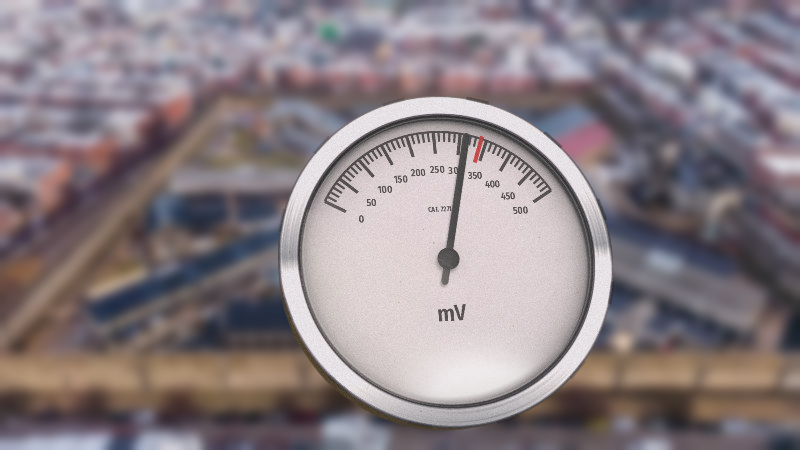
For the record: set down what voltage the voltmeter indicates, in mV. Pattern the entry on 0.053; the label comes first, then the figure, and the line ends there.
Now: 310
